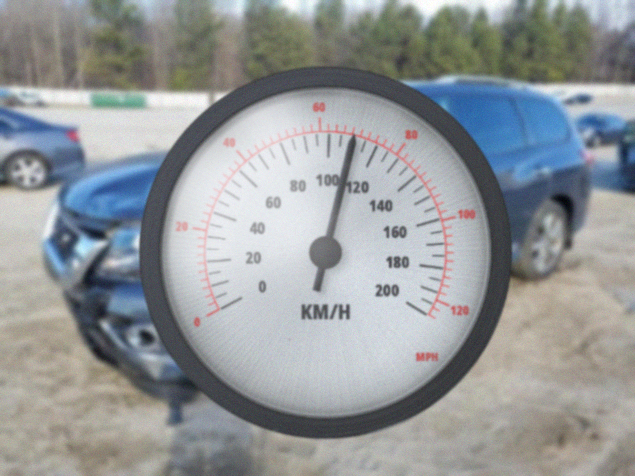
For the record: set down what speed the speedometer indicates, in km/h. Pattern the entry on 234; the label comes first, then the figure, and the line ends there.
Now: 110
